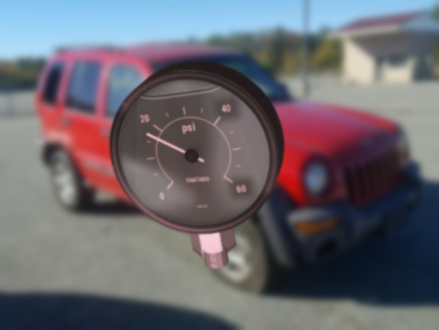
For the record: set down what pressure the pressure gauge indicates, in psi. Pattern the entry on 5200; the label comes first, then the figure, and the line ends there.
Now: 17.5
